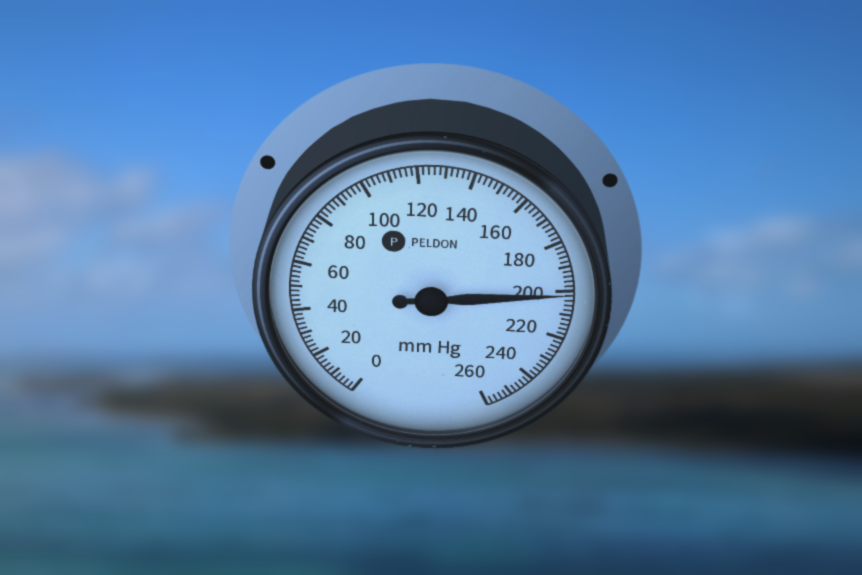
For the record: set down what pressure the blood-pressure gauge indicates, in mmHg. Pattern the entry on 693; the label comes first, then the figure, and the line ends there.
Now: 200
